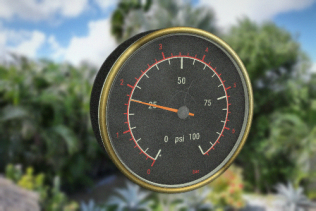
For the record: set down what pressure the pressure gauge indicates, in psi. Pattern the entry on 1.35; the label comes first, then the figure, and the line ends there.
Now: 25
